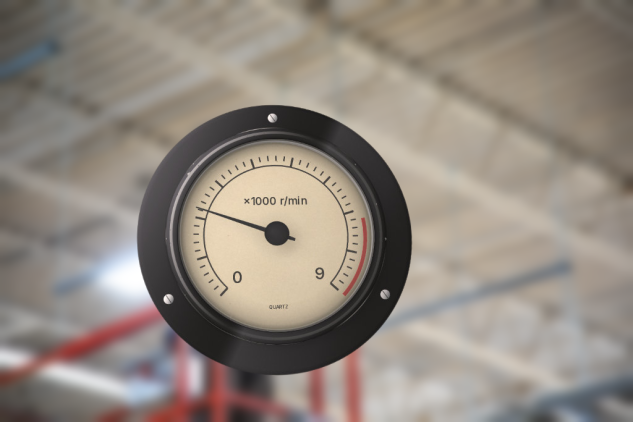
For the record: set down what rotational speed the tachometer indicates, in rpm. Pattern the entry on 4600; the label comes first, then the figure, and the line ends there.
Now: 2200
